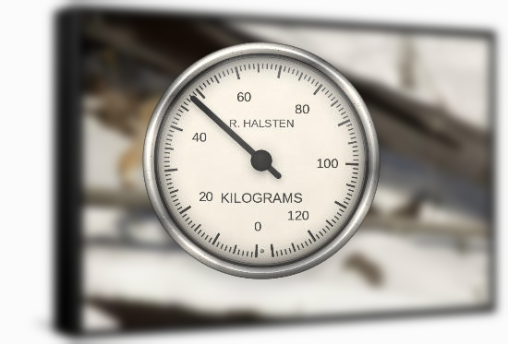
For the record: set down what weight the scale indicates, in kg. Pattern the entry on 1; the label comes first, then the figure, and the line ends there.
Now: 48
